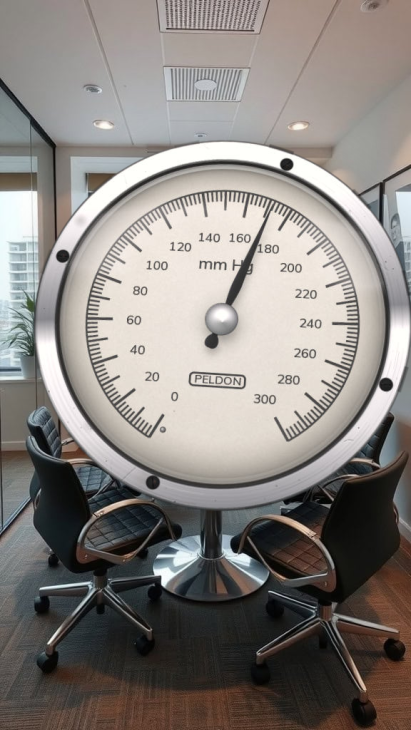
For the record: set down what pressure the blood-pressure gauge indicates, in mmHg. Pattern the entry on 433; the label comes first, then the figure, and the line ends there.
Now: 172
